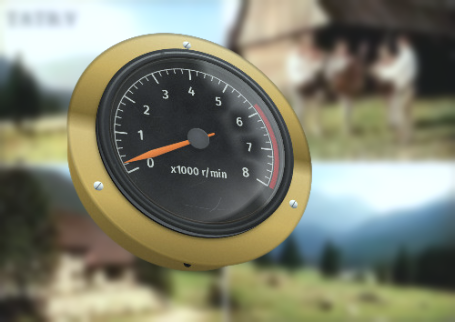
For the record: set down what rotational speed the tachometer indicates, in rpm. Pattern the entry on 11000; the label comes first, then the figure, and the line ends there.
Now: 200
